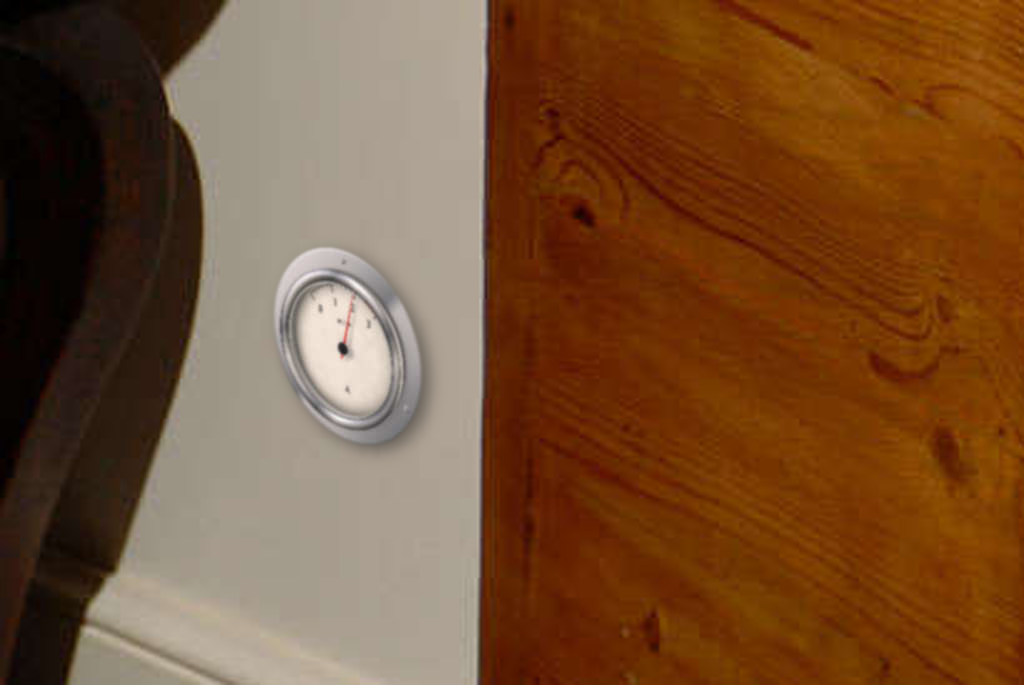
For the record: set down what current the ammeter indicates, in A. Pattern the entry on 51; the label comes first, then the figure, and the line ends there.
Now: 2
